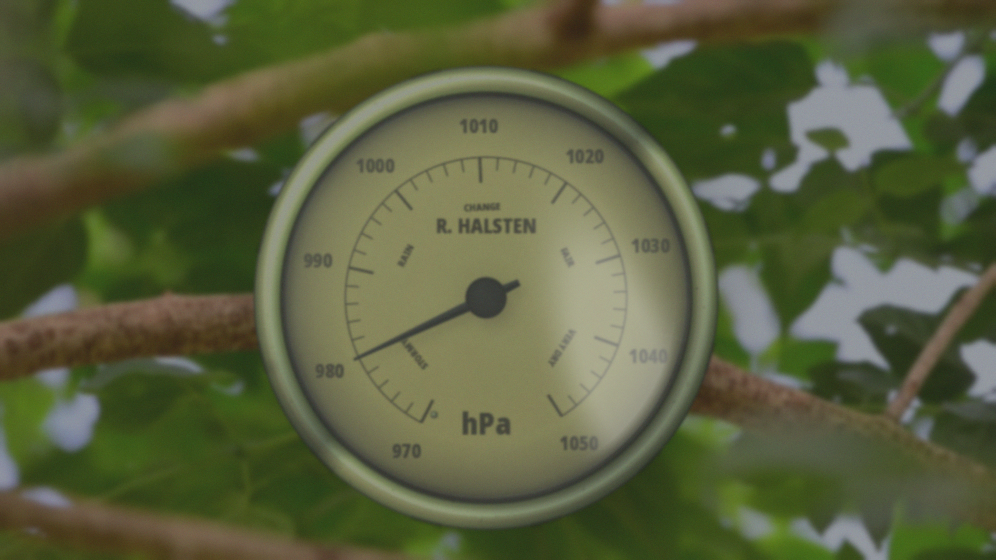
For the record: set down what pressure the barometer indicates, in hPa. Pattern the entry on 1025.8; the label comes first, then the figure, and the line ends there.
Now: 980
